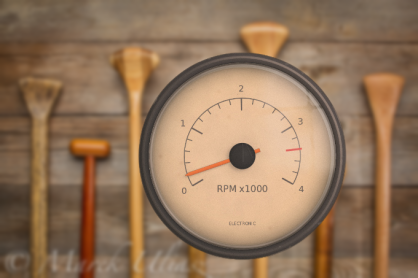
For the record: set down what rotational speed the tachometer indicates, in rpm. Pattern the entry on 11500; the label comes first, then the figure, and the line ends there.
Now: 200
